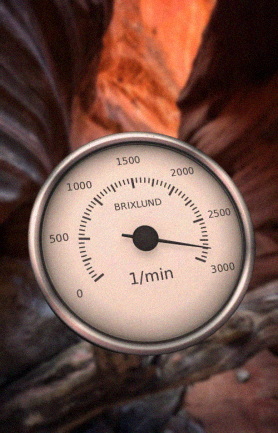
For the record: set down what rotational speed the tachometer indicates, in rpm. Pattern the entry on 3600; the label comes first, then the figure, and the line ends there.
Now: 2850
